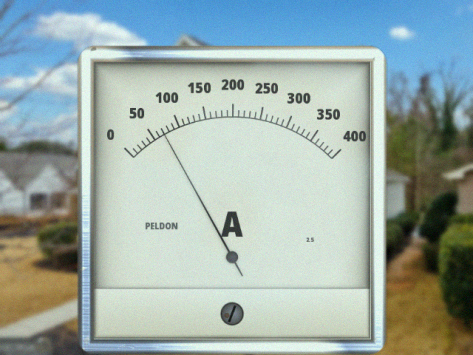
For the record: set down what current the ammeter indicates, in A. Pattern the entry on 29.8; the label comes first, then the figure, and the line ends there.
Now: 70
